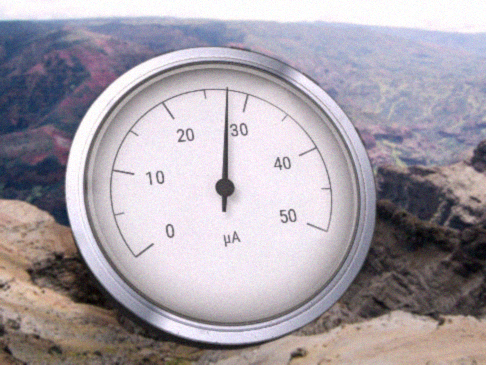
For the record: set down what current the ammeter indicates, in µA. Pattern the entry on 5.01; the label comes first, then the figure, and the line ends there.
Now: 27.5
